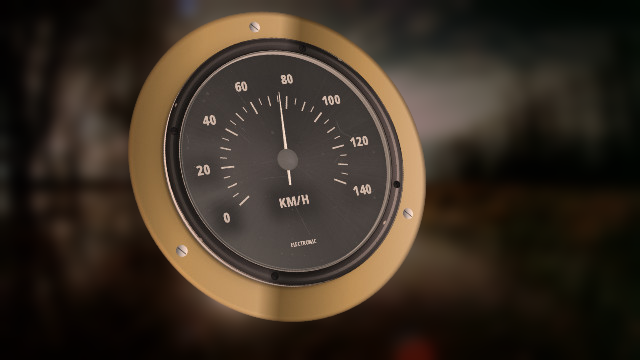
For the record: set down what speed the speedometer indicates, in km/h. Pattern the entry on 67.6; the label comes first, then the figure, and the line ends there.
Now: 75
